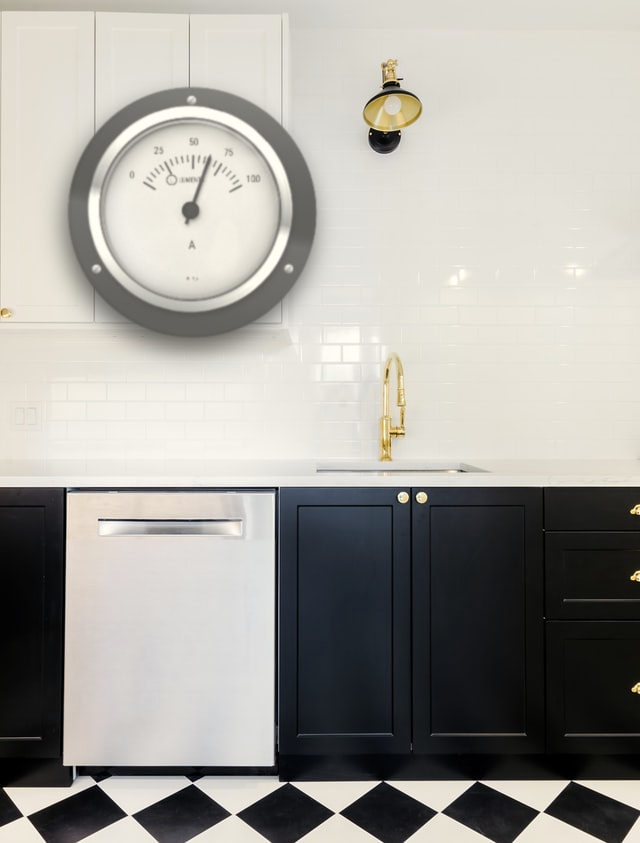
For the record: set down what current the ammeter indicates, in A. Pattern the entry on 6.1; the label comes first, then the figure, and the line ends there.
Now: 65
